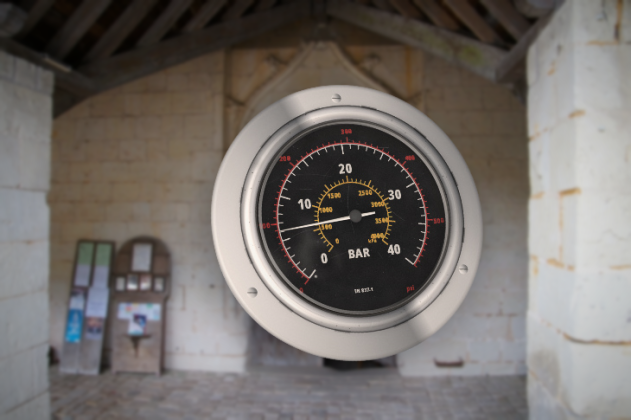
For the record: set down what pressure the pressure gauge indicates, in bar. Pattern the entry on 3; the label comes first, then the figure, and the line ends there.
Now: 6
